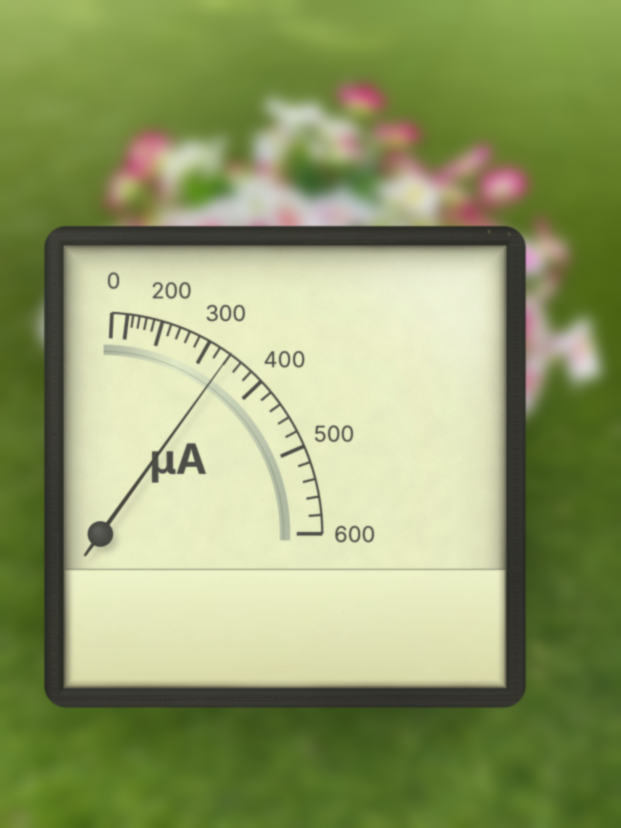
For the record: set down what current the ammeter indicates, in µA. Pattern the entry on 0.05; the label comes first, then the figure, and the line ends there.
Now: 340
